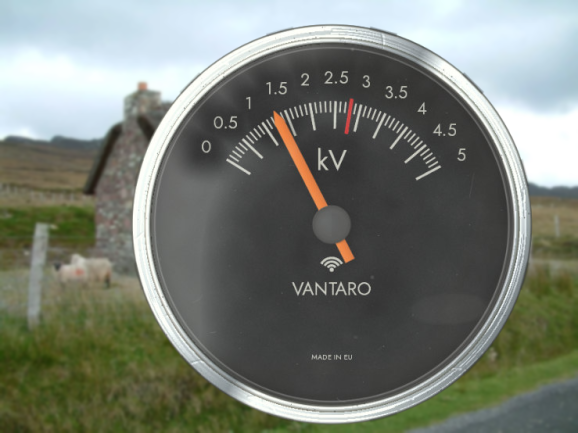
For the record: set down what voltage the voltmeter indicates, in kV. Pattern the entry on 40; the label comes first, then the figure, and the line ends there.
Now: 1.3
